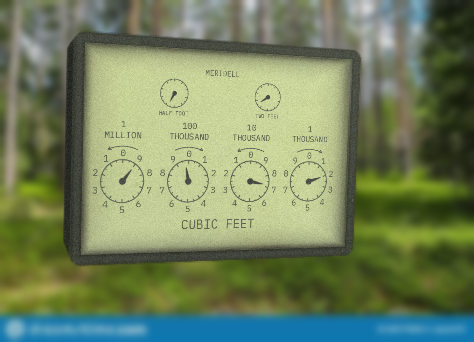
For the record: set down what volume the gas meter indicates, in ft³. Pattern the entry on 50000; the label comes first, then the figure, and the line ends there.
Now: 897200
